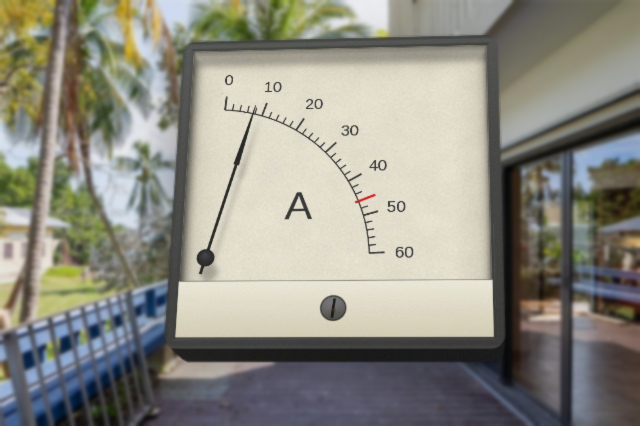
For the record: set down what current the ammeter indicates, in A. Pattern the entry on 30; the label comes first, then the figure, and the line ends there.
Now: 8
